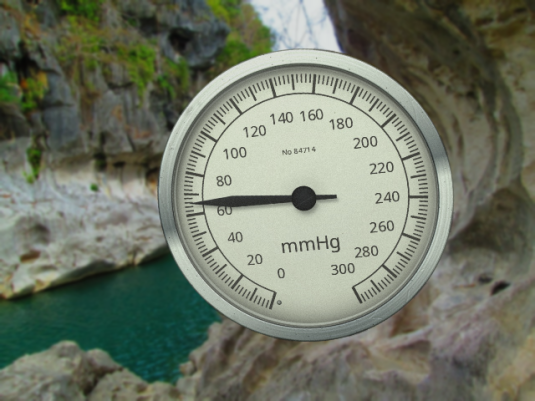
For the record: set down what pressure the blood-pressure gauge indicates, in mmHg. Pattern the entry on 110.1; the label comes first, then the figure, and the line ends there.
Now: 66
